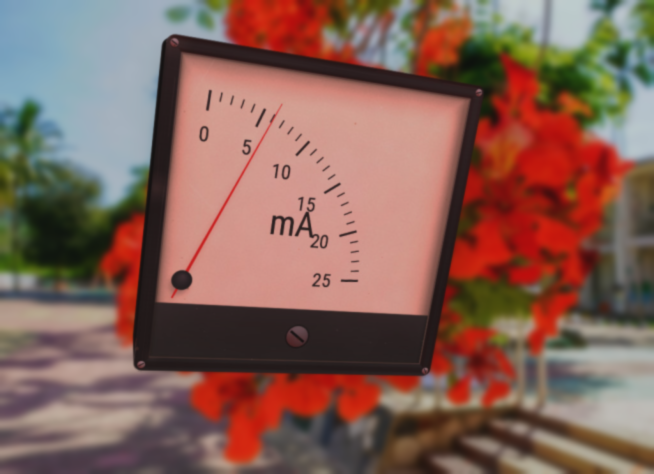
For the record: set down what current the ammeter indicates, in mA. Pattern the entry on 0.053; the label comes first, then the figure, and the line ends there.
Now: 6
